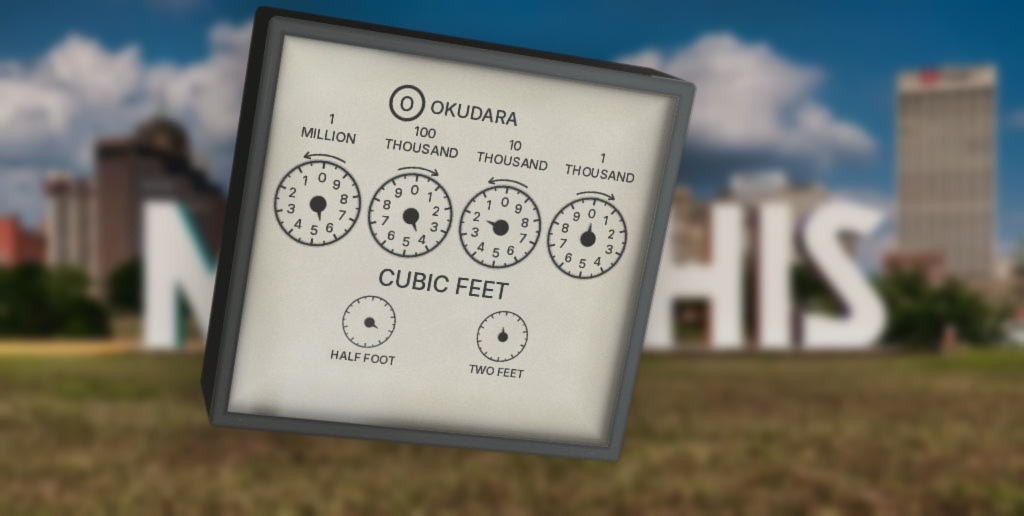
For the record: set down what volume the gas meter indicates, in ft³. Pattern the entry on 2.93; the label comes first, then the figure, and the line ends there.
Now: 542000
